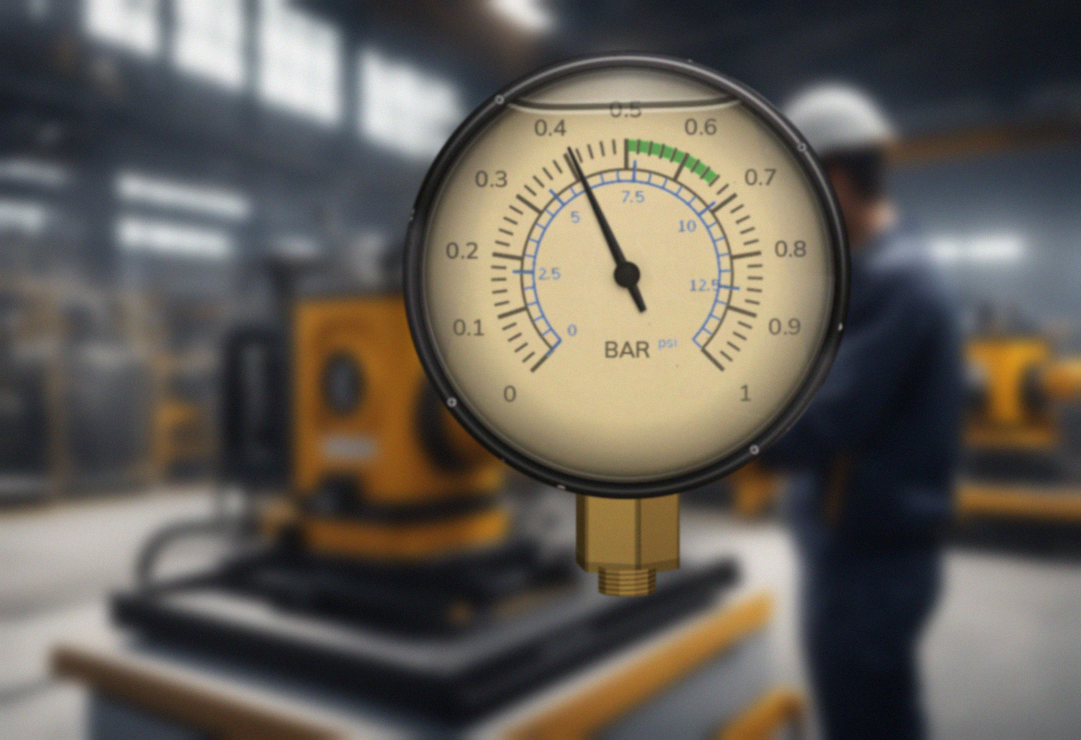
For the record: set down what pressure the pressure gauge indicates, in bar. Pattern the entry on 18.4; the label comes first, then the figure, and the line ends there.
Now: 0.41
